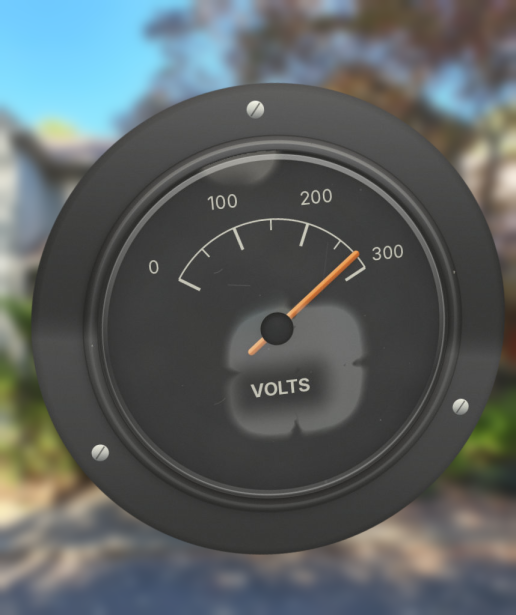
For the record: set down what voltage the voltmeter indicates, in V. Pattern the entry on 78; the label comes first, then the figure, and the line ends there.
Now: 275
